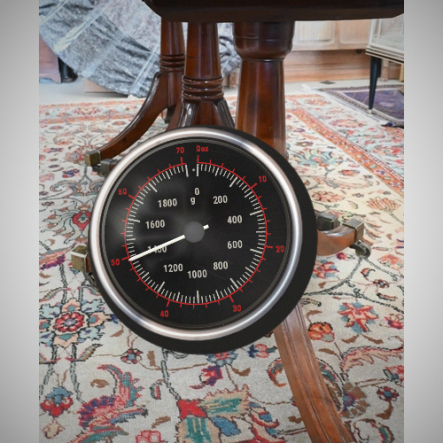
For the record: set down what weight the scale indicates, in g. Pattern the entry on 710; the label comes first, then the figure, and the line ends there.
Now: 1400
